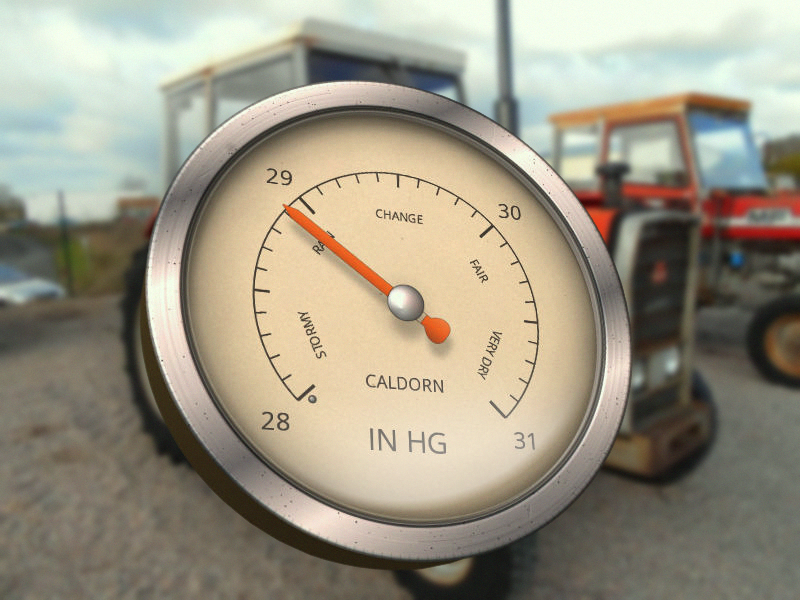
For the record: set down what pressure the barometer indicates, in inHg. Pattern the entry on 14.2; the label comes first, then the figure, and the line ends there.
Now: 28.9
